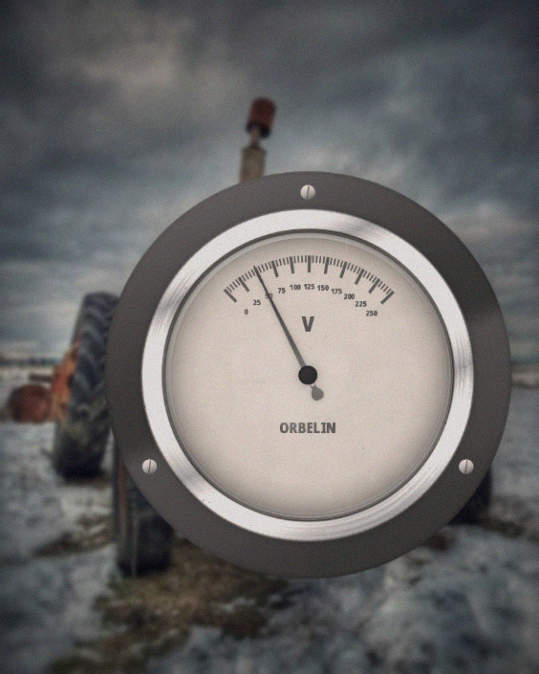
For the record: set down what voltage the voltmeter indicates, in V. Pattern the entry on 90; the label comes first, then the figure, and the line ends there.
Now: 50
